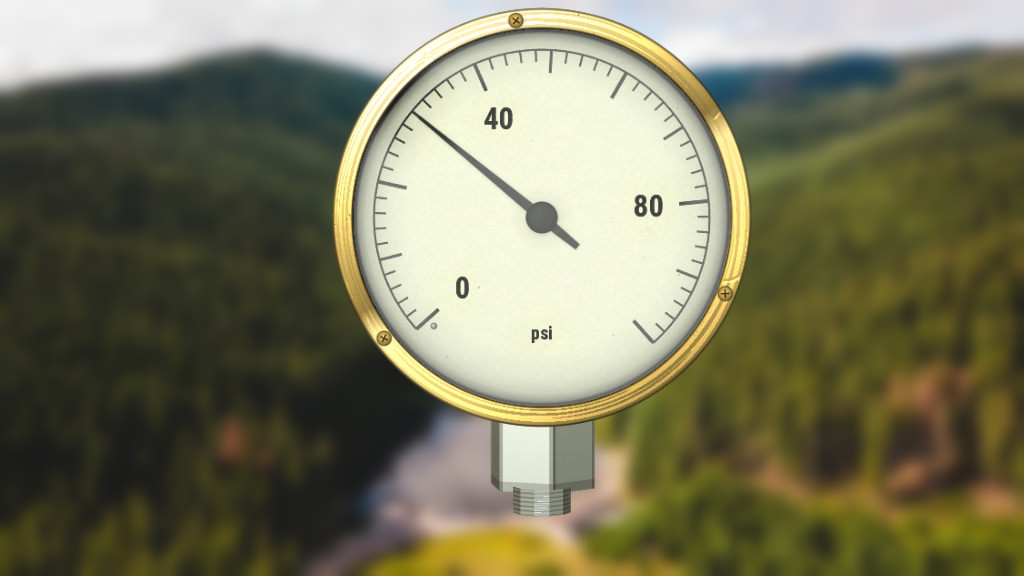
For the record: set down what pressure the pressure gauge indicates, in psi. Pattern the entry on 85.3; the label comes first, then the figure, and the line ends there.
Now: 30
